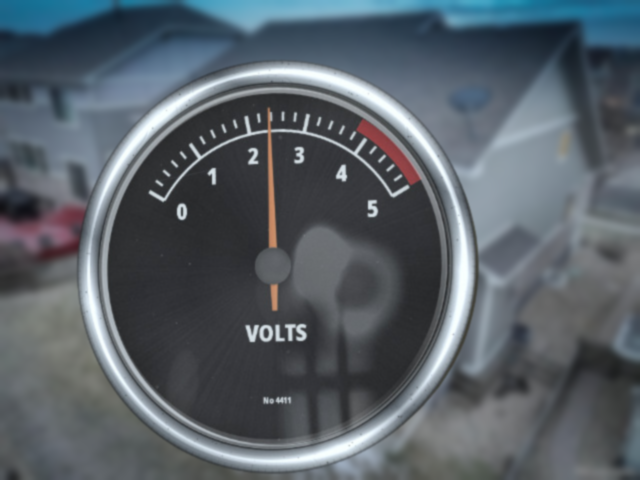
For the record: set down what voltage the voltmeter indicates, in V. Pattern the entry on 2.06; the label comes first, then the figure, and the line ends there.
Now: 2.4
